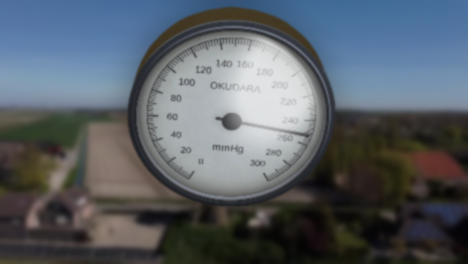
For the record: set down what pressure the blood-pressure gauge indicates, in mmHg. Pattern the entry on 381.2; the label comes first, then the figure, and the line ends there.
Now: 250
